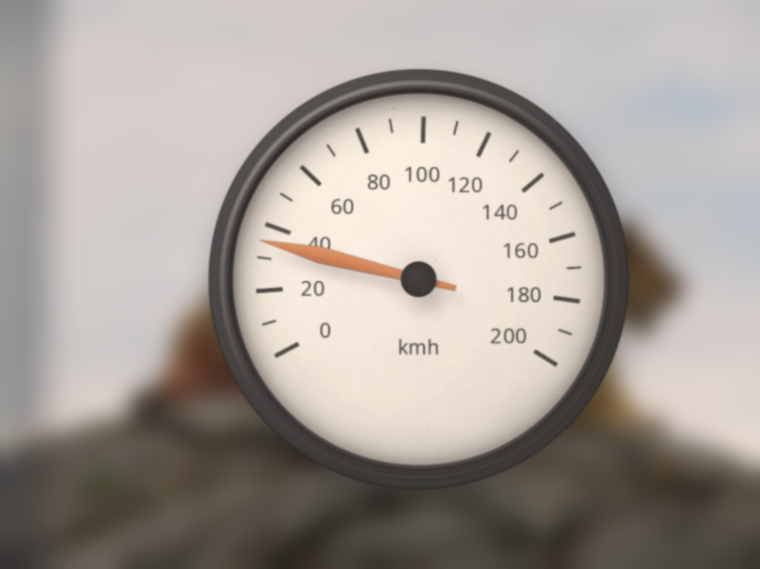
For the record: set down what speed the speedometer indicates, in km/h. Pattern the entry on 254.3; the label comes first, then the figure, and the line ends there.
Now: 35
